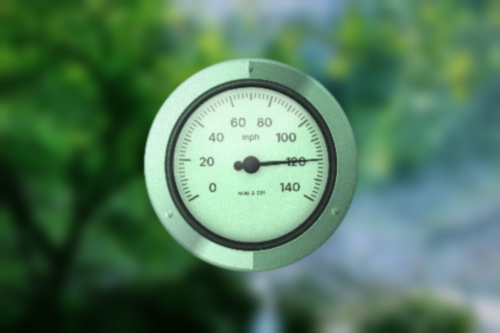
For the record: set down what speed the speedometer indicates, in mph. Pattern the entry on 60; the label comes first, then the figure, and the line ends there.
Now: 120
